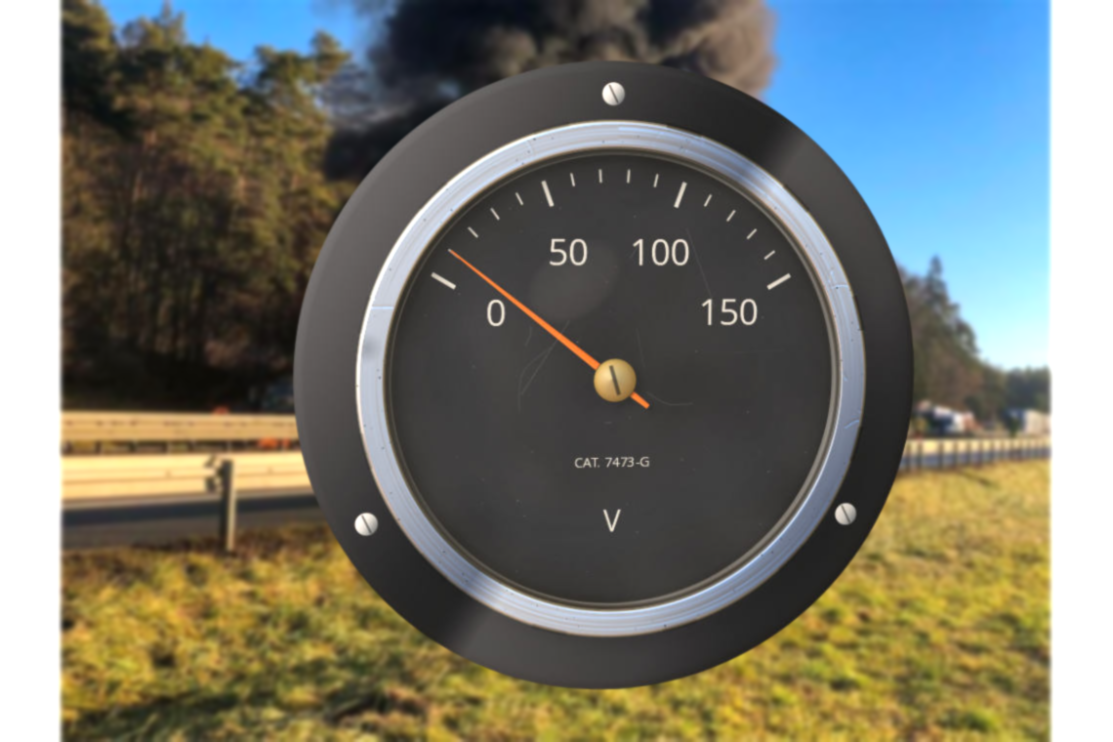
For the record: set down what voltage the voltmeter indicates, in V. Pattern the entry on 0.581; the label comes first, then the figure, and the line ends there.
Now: 10
